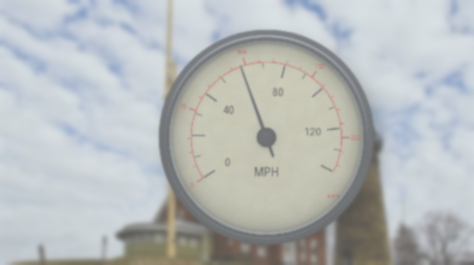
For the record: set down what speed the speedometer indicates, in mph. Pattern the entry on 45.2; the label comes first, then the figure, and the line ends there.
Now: 60
